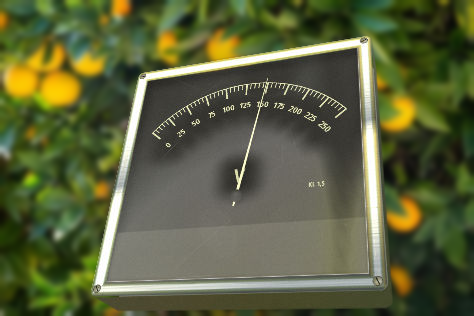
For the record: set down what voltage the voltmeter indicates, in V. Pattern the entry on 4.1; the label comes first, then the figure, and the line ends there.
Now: 150
